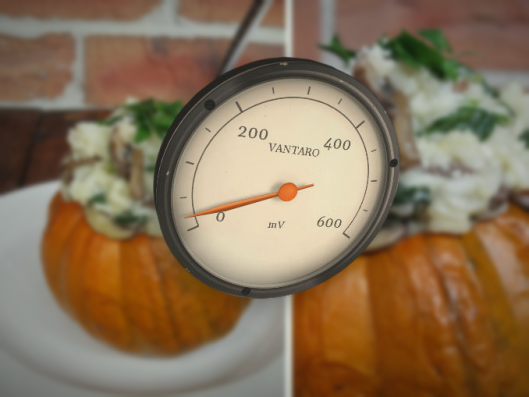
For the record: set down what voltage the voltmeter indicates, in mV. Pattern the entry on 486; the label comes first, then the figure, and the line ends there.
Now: 25
